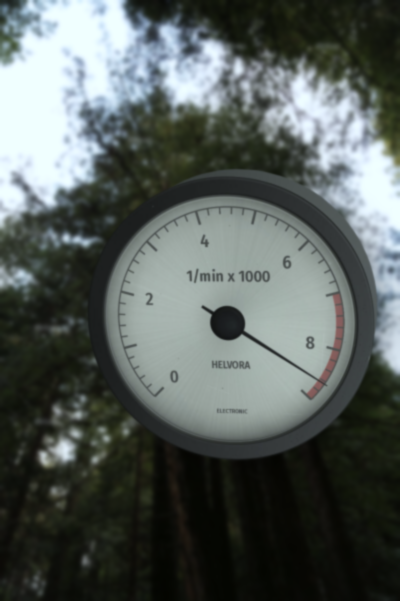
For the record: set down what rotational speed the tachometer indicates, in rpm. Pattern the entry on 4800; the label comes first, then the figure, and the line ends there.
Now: 8600
